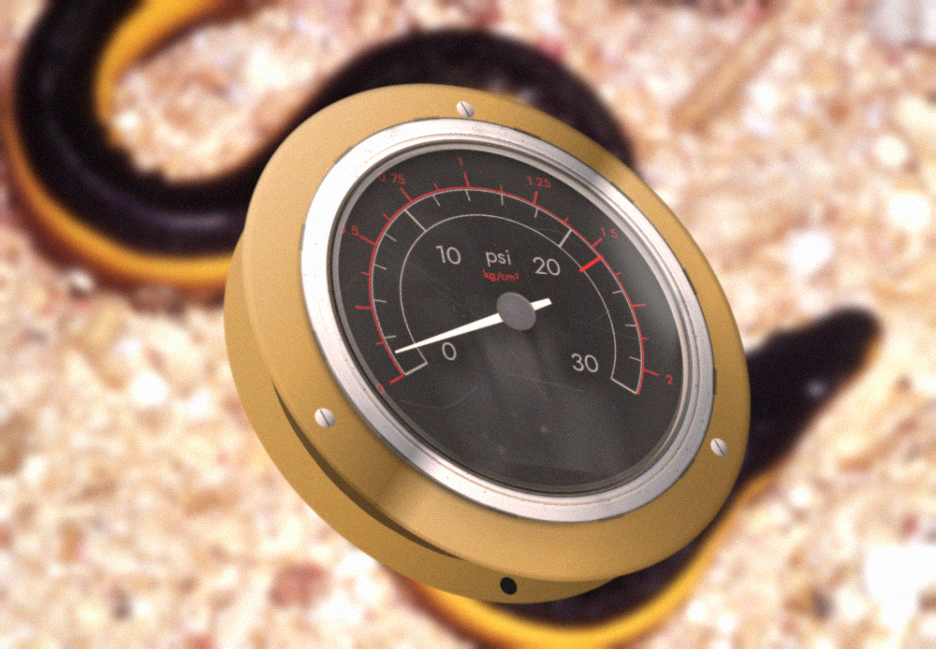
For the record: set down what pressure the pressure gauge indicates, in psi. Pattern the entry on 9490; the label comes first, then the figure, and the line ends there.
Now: 1
